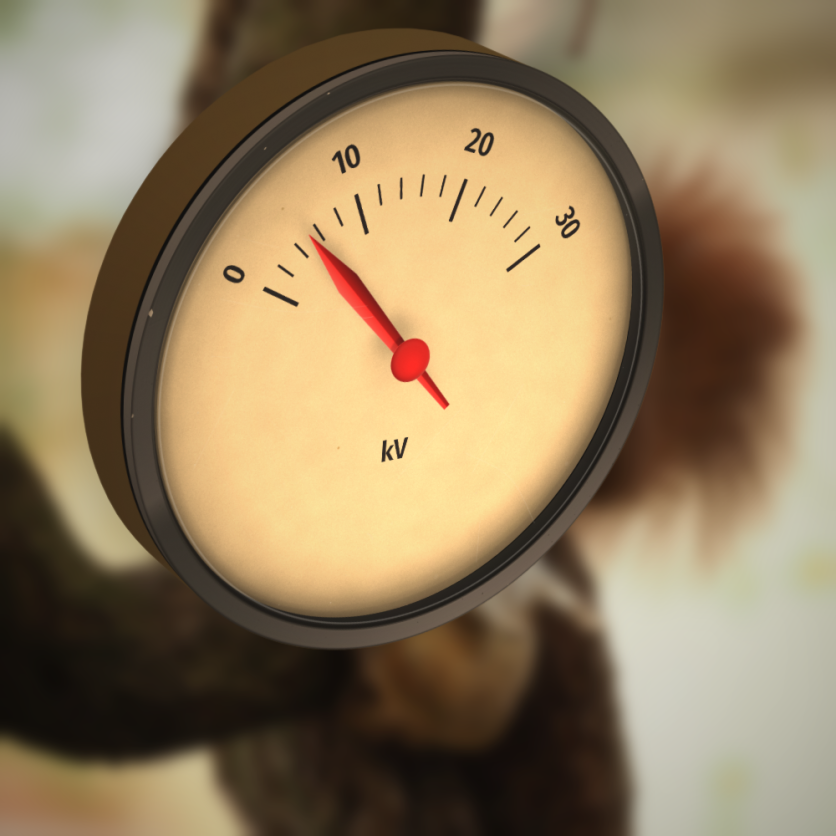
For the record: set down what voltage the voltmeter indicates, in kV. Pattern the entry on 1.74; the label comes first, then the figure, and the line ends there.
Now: 5
